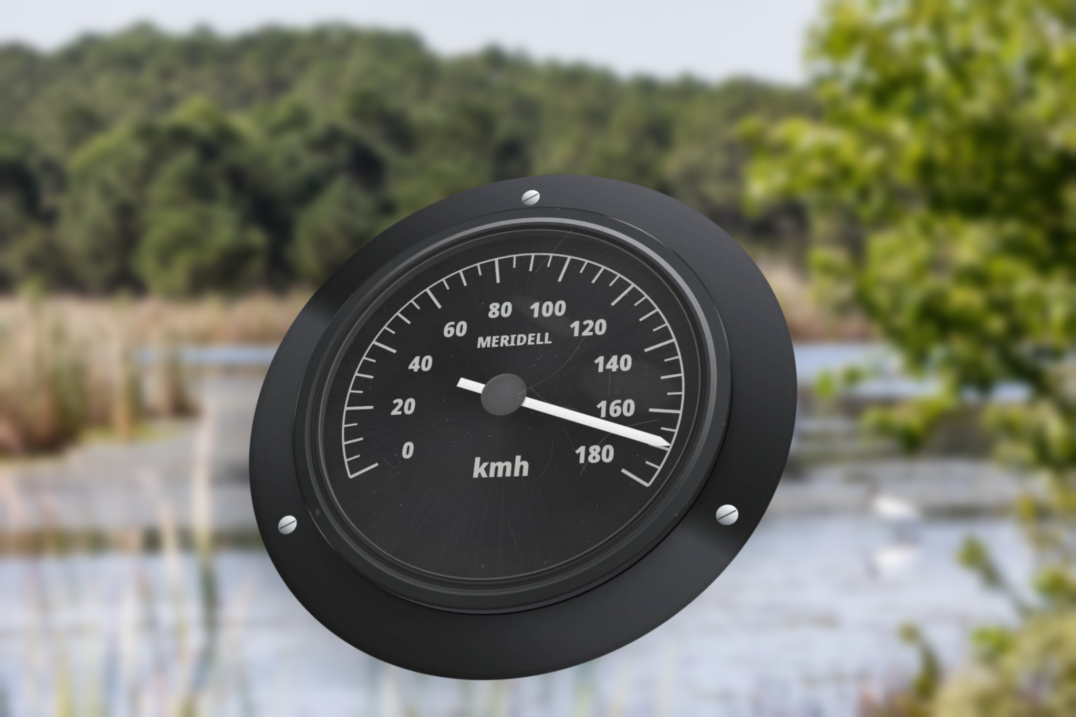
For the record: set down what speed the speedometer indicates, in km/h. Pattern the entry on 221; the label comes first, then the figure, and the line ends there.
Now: 170
